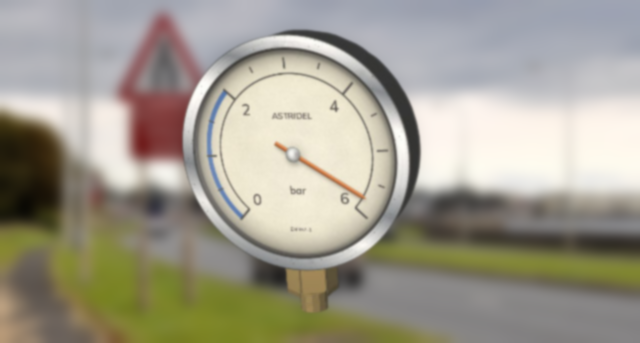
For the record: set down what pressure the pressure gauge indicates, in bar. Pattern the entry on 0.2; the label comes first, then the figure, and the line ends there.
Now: 5.75
